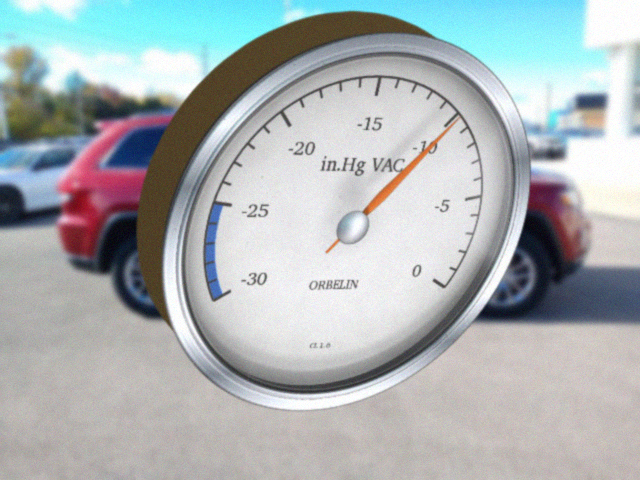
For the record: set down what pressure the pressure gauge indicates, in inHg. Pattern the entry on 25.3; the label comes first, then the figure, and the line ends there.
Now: -10
